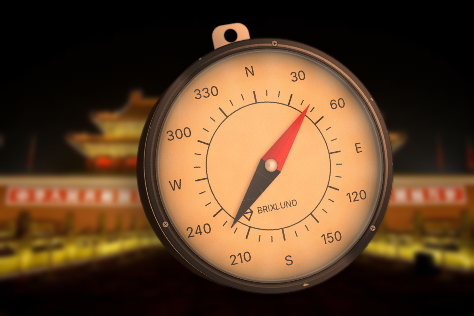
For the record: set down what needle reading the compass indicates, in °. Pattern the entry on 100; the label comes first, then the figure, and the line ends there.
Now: 45
